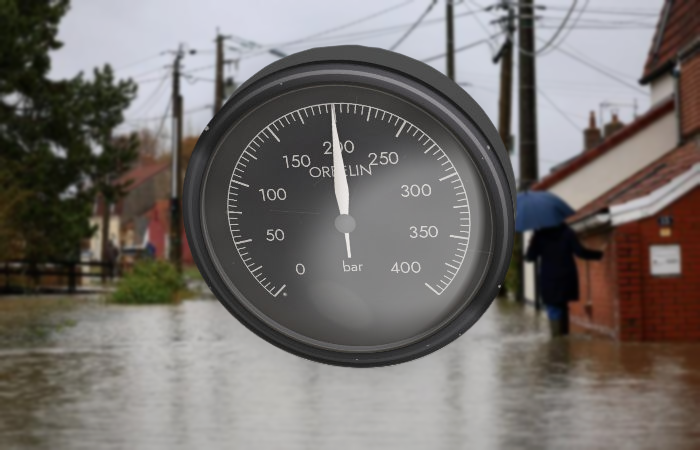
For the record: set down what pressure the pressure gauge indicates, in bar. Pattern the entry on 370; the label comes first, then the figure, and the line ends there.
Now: 200
